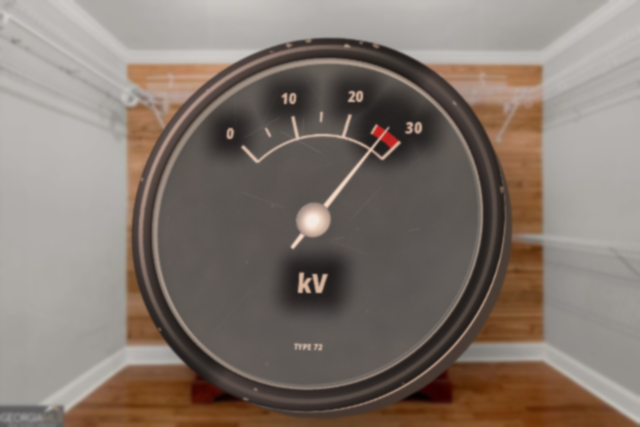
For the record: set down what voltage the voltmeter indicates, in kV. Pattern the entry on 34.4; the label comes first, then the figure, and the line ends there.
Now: 27.5
